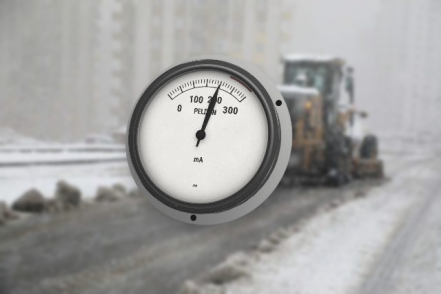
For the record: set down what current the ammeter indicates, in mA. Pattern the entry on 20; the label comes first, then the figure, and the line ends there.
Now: 200
